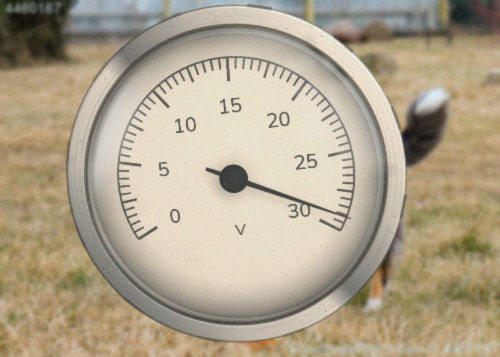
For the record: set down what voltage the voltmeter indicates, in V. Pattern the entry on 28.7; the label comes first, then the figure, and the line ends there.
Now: 29
